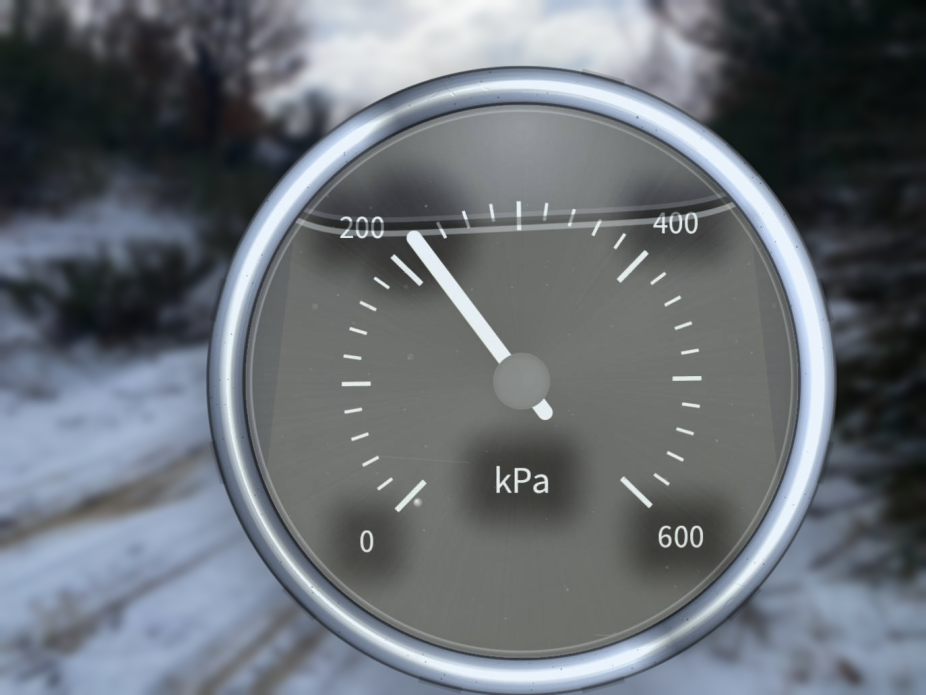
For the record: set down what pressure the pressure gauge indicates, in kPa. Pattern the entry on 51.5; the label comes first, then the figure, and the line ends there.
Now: 220
